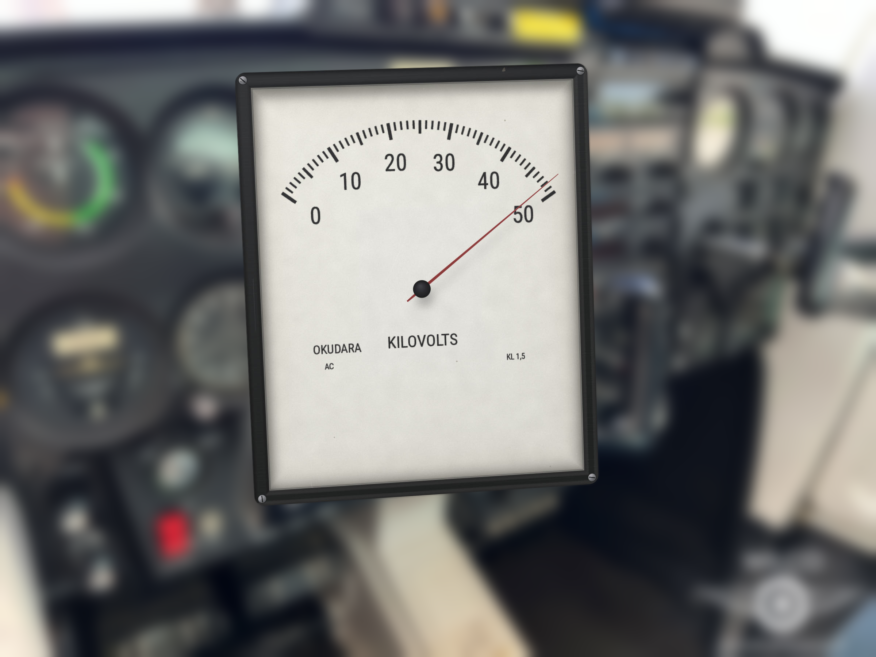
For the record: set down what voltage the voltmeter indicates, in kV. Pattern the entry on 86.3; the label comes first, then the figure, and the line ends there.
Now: 48
